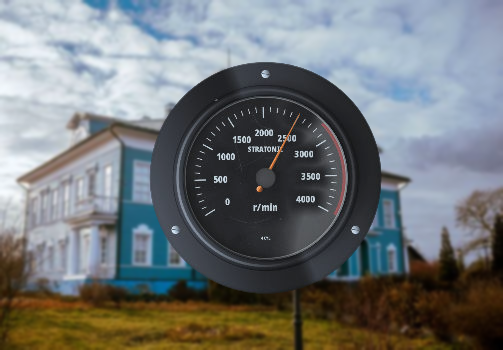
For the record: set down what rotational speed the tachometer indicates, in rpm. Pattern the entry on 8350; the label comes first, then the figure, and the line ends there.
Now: 2500
